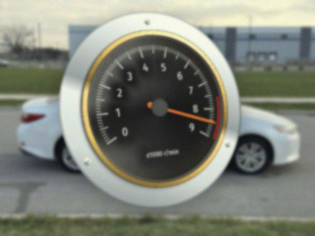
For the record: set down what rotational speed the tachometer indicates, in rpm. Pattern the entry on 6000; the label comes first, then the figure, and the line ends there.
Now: 8500
